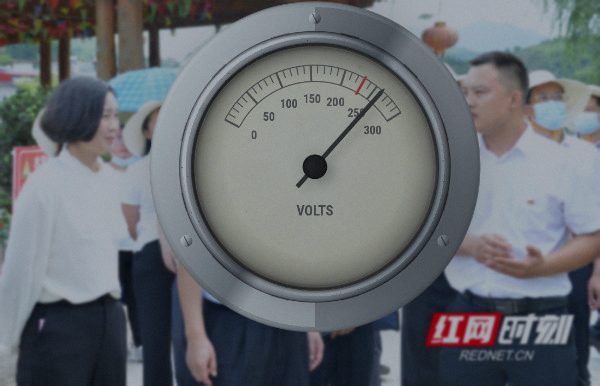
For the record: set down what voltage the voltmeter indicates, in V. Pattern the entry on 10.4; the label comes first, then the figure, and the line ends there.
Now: 260
